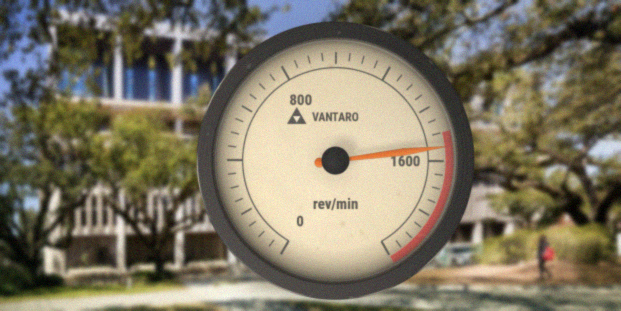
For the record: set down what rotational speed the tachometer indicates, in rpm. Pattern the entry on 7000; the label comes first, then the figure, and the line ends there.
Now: 1550
